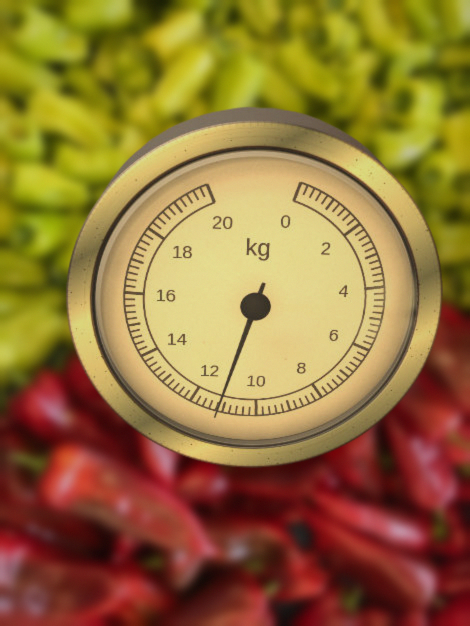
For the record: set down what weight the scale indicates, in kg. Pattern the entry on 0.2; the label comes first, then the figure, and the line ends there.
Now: 11.2
